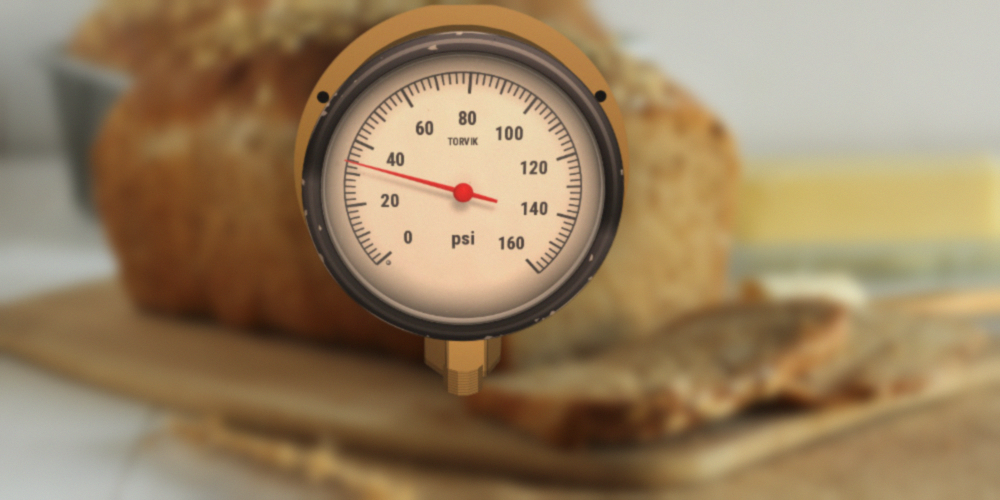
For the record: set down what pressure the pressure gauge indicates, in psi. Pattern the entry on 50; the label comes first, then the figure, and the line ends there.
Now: 34
